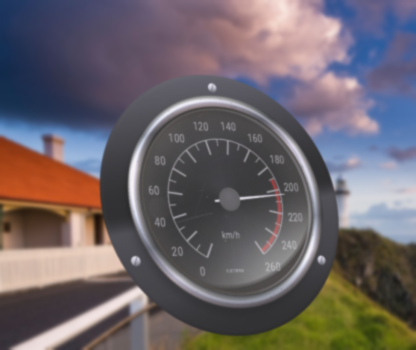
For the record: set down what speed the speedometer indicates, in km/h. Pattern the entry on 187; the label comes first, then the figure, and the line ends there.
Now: 205
